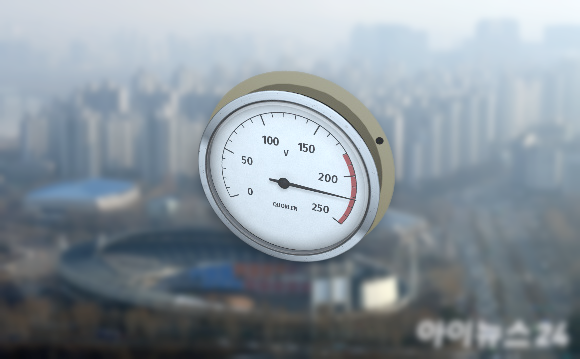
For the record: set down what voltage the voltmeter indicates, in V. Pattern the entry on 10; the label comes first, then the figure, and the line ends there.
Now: 220
